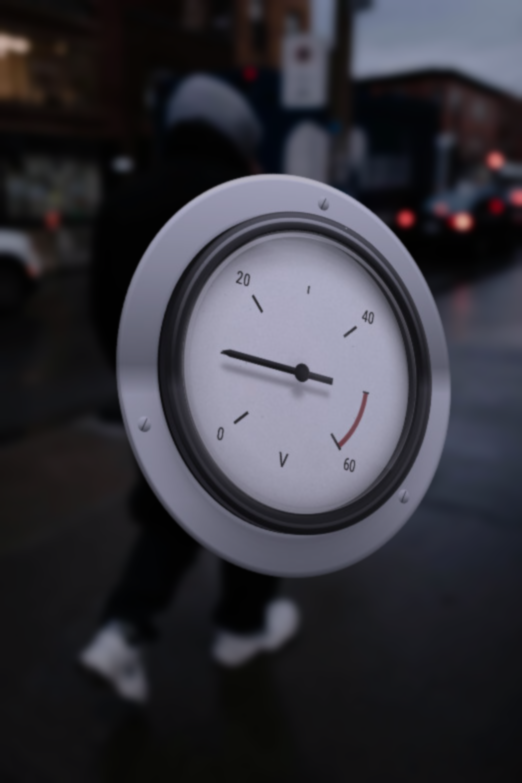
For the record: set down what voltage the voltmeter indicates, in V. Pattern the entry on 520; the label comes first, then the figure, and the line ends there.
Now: 10
